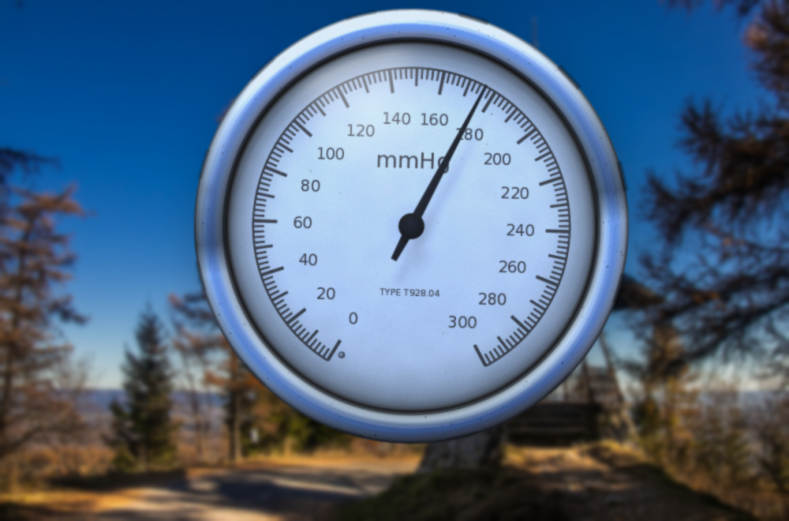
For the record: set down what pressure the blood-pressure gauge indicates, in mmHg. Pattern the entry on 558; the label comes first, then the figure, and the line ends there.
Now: 176
